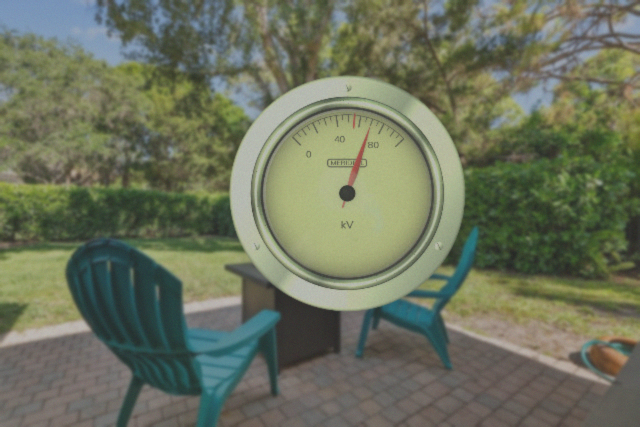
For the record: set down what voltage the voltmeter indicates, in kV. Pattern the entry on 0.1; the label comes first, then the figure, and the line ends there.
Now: 70
